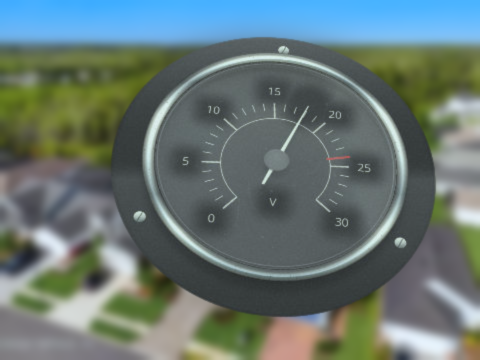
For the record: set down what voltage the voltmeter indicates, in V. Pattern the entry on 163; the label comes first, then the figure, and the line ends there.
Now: 18
